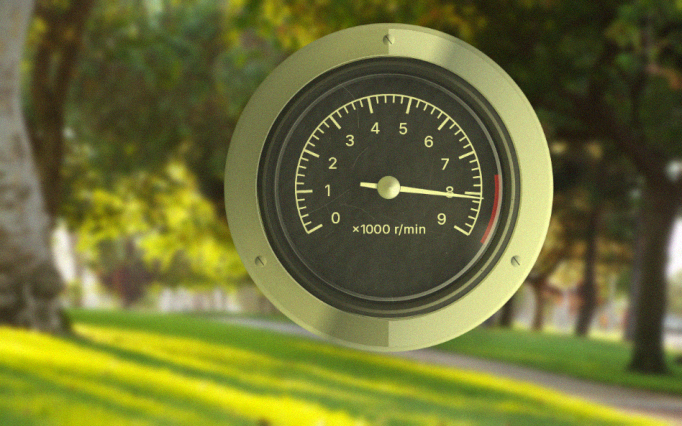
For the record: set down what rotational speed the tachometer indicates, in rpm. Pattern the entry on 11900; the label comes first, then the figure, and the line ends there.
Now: 8100
